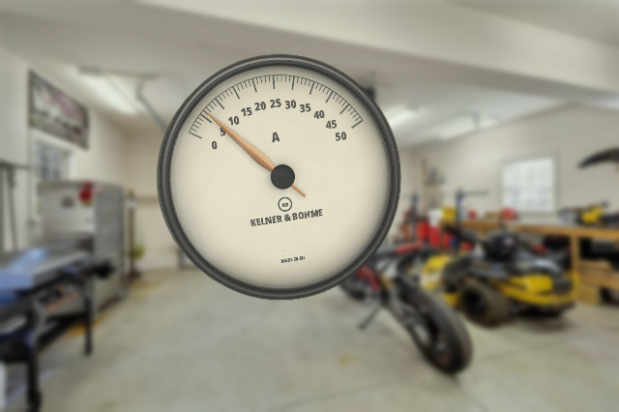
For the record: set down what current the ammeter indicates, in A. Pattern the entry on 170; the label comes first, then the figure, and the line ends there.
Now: 6
